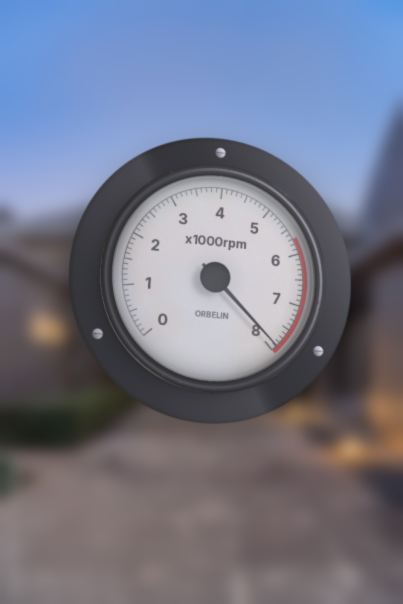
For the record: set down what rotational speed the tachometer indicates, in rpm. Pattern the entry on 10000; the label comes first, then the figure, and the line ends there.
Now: 7900
